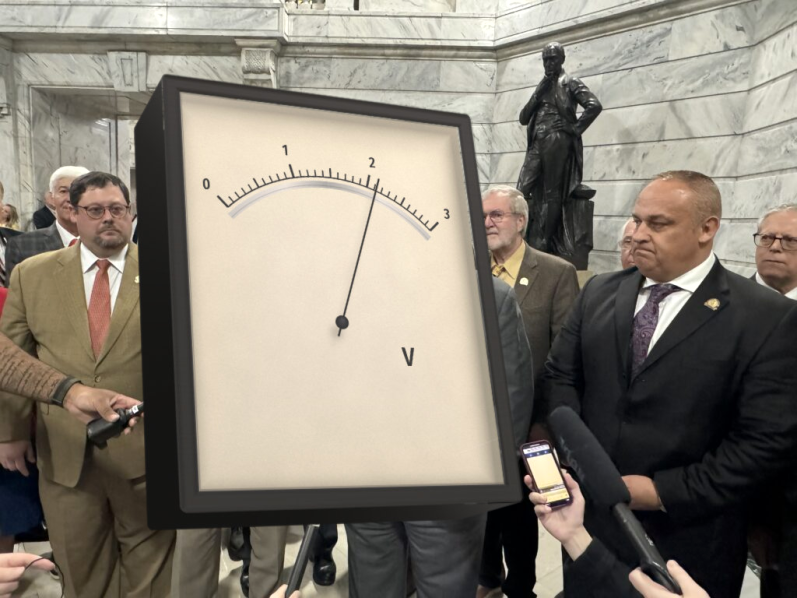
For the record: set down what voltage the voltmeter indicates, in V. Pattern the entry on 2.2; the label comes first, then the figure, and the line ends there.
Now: 2.1
